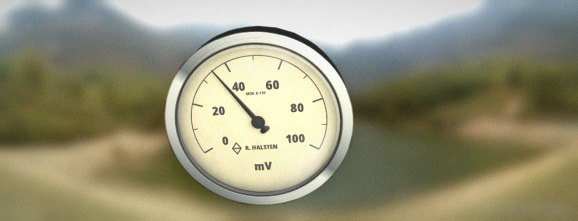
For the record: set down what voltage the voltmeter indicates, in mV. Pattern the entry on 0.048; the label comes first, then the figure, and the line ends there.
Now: 35
